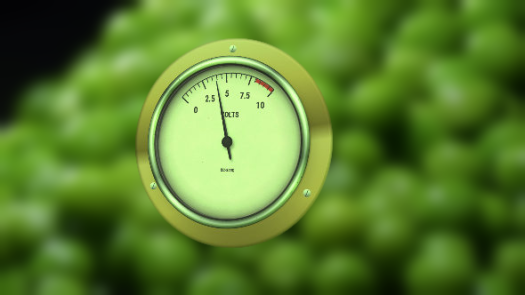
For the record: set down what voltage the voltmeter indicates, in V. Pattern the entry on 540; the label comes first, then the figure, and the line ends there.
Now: 4
